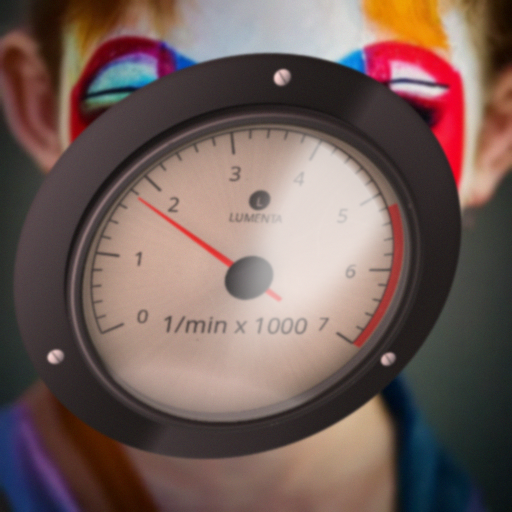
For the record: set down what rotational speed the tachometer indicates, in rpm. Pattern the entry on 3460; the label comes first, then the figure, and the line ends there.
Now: 1800
